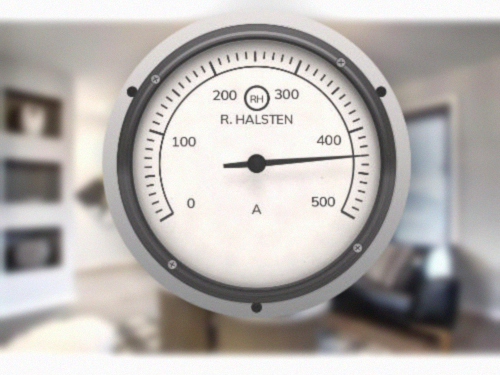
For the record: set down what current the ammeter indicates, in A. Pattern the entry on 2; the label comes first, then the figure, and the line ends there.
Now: 430
